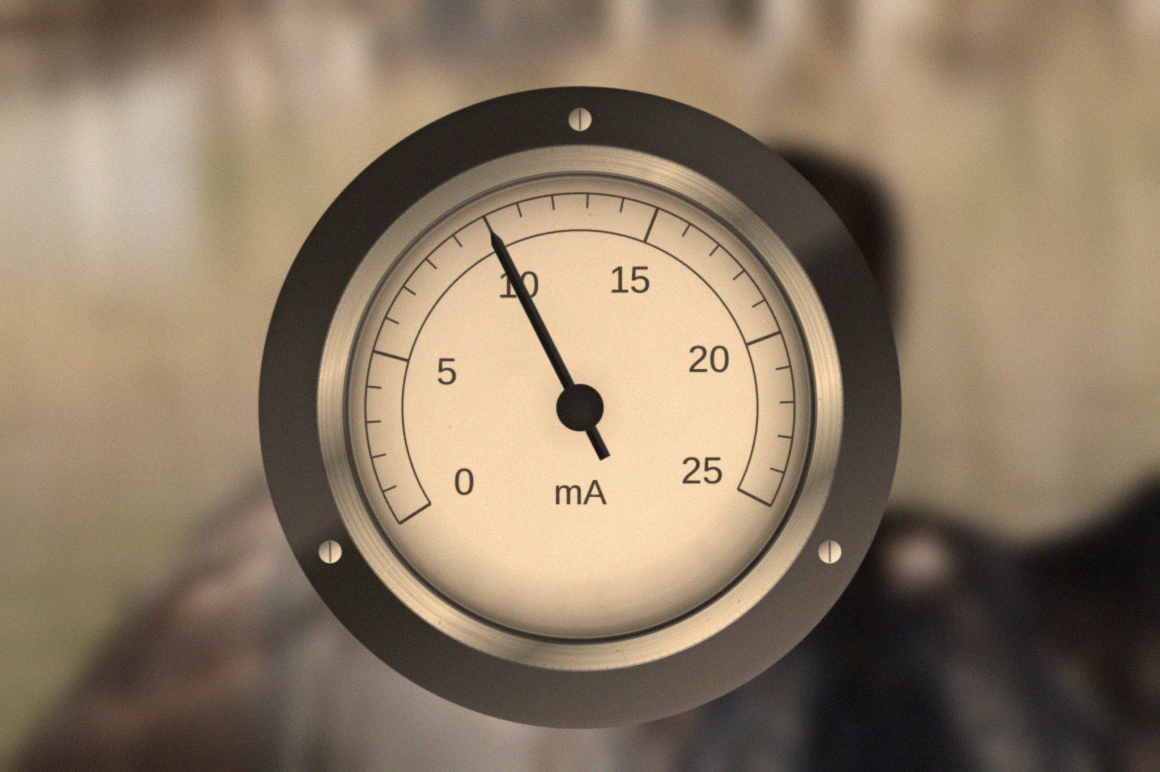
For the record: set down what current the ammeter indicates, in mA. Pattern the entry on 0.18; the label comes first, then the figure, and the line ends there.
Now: 10
